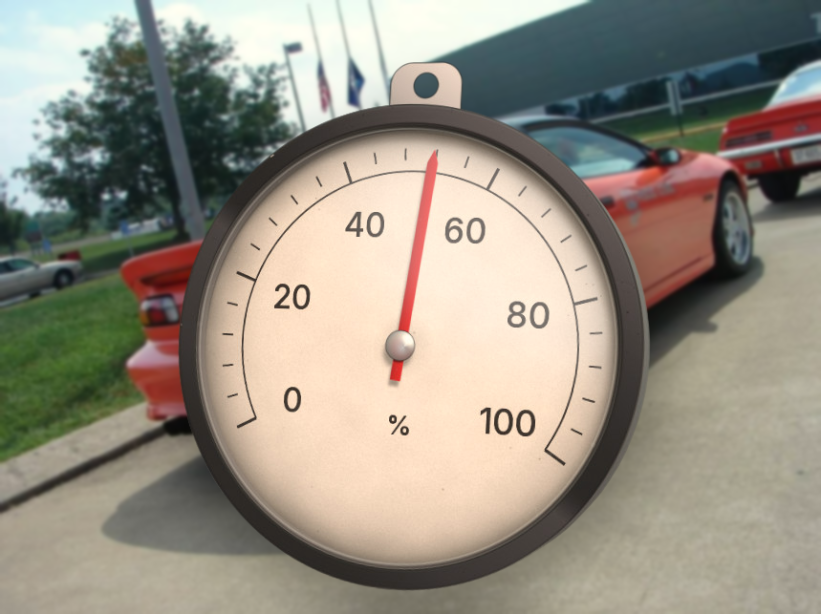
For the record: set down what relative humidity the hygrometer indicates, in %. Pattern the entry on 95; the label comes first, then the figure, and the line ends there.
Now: 52
